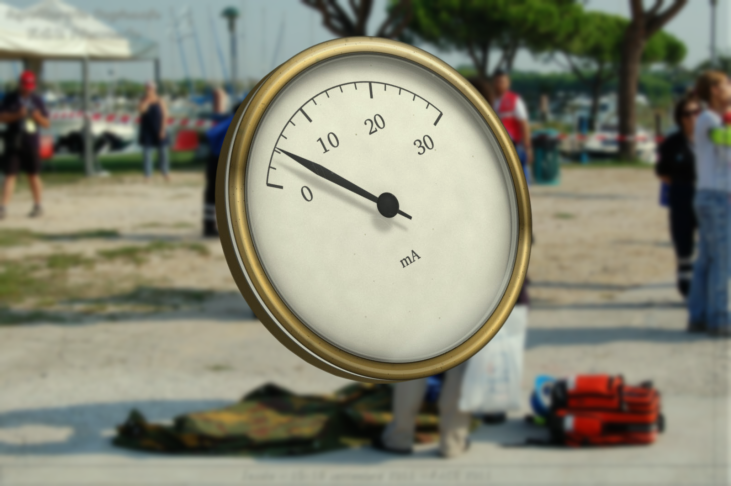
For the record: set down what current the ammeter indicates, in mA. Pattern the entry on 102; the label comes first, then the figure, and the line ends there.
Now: 4
